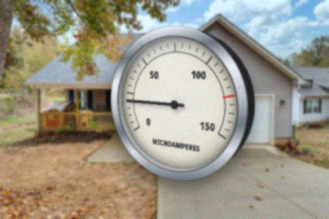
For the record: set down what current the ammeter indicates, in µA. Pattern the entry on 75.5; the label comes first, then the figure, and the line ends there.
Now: 20
